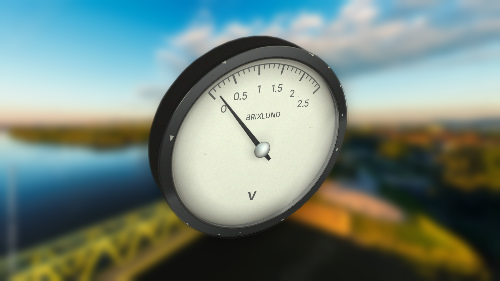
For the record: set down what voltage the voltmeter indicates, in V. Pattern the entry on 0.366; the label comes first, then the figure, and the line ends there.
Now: 0.1
